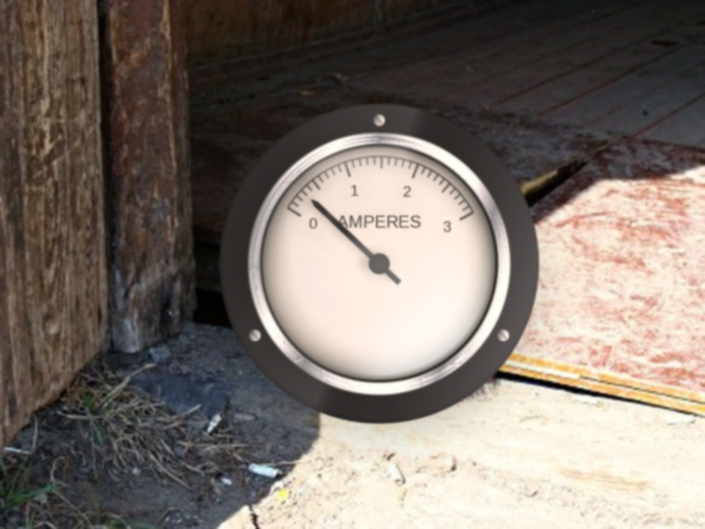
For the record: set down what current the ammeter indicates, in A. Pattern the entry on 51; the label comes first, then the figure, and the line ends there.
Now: 0.3
